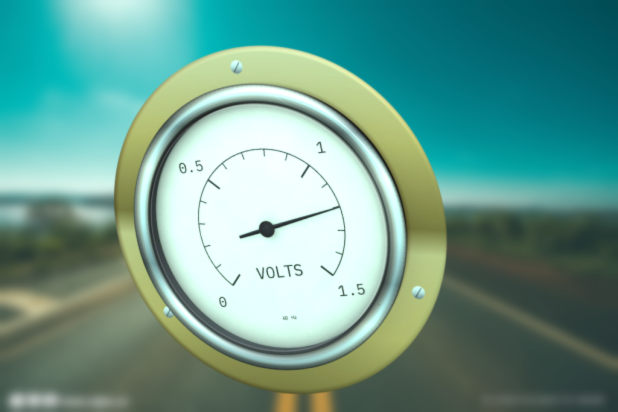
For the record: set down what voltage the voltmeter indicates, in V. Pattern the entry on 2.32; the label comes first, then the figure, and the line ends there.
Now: 1.2
